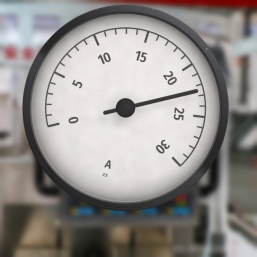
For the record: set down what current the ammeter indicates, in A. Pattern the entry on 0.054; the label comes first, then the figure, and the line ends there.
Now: 22.5
